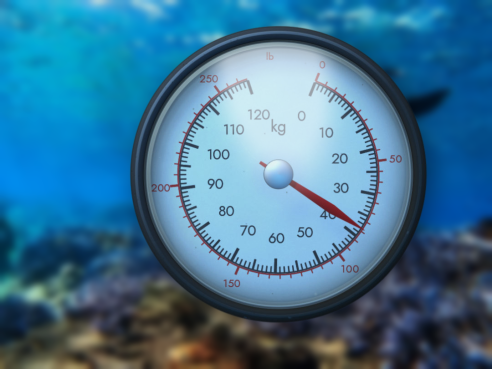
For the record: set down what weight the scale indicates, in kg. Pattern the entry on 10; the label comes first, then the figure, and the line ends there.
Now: 38
